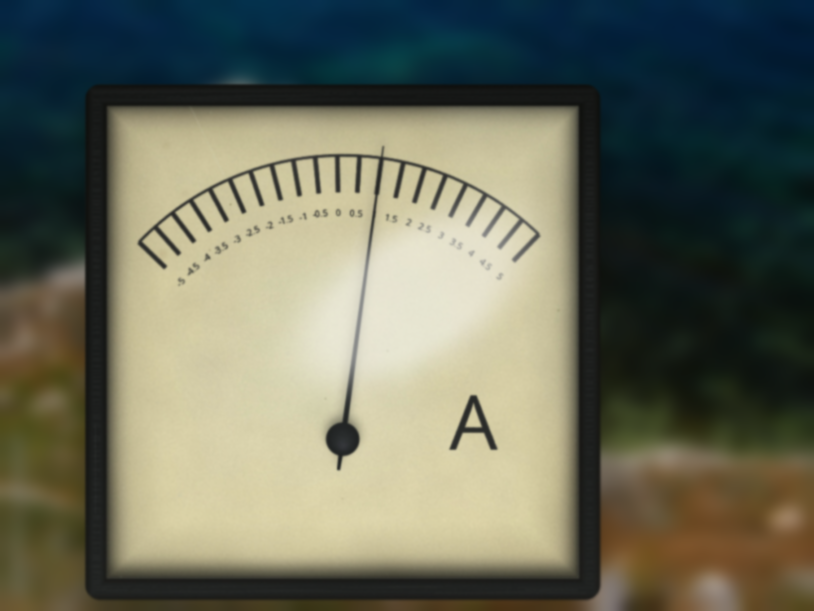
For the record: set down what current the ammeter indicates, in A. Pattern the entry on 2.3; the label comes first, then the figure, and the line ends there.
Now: 1
